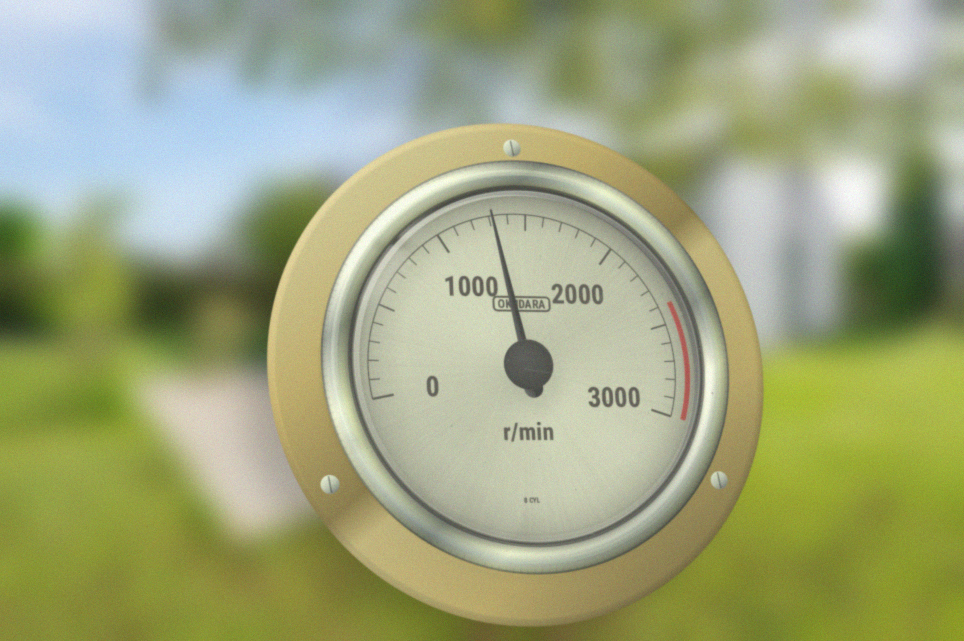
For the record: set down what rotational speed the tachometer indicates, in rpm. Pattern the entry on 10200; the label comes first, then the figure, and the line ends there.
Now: 1300
